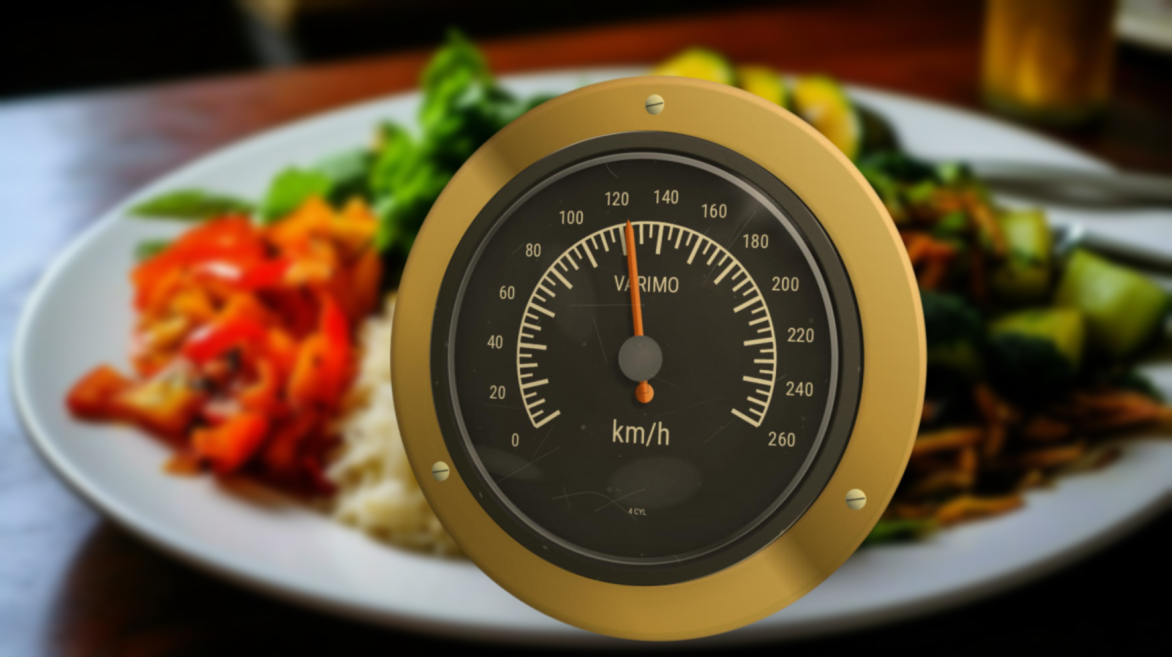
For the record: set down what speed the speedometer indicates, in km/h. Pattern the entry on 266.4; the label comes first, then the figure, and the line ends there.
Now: 125
